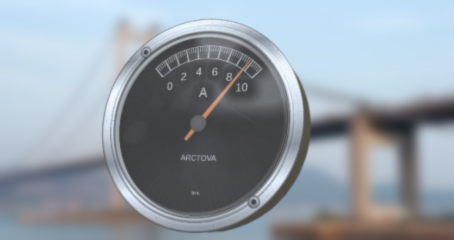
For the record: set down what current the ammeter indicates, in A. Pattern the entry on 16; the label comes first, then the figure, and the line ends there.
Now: 9
